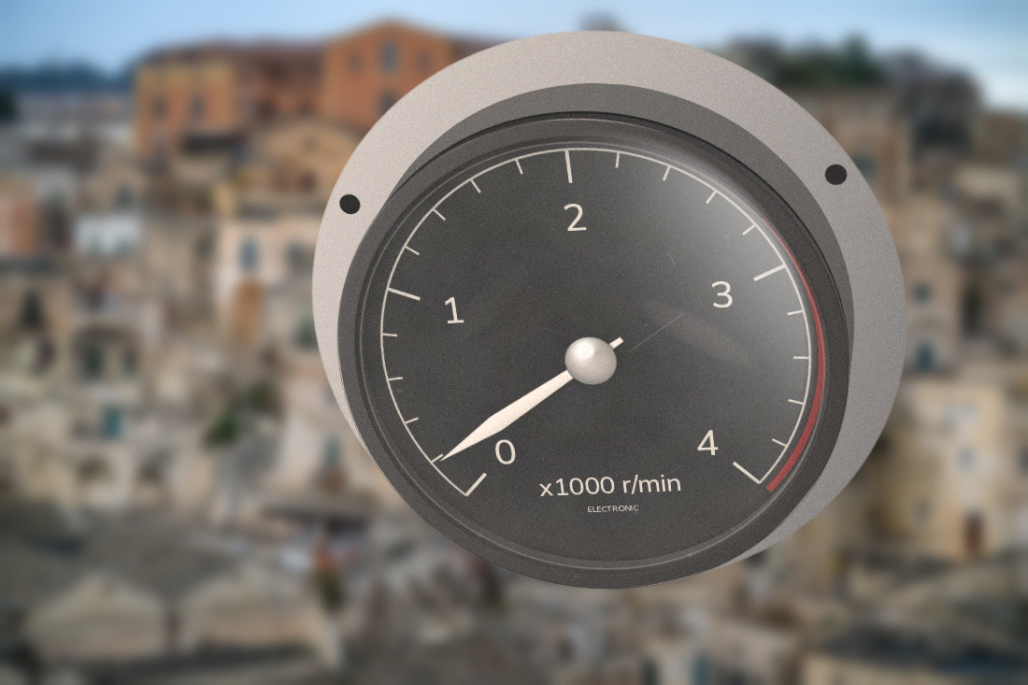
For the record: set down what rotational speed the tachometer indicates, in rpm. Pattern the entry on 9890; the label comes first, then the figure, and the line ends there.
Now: 200
